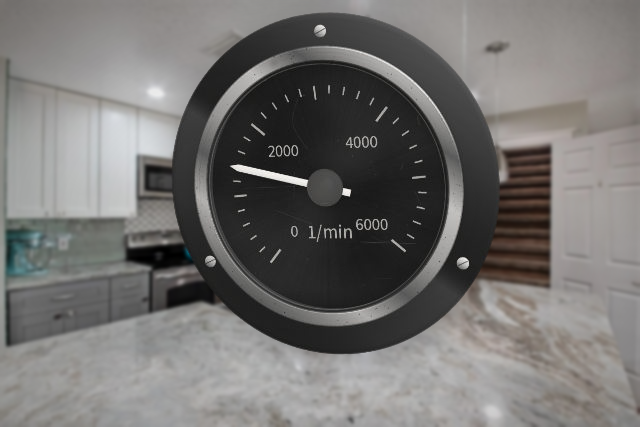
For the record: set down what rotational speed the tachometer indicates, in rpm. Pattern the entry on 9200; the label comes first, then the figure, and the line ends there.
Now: 1400
